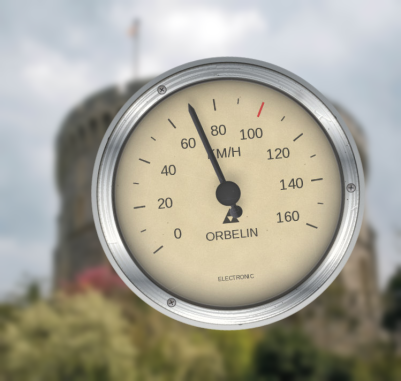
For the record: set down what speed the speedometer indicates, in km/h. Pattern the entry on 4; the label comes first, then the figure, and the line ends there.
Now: 70
